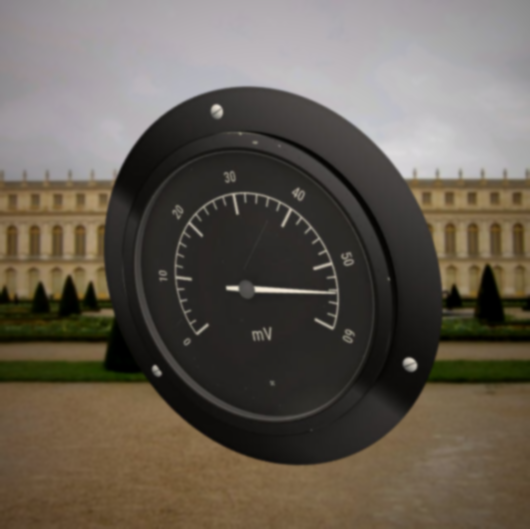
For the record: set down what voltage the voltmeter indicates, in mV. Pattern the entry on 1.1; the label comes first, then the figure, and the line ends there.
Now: 54
